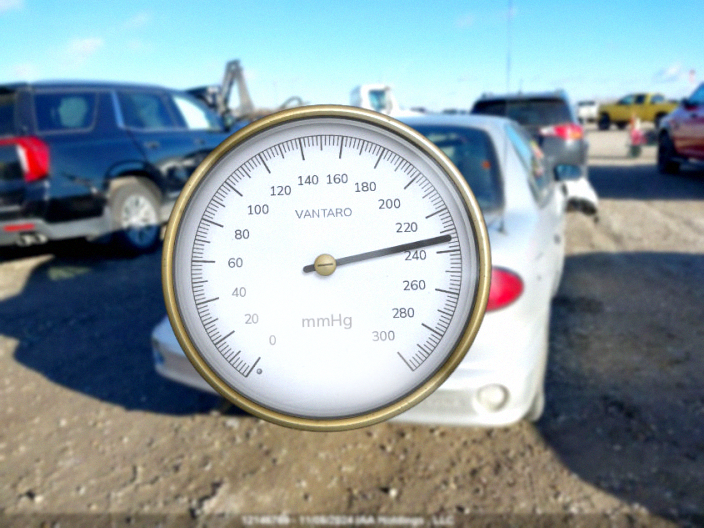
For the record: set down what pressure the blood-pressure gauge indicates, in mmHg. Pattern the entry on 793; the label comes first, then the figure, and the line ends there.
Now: 234
